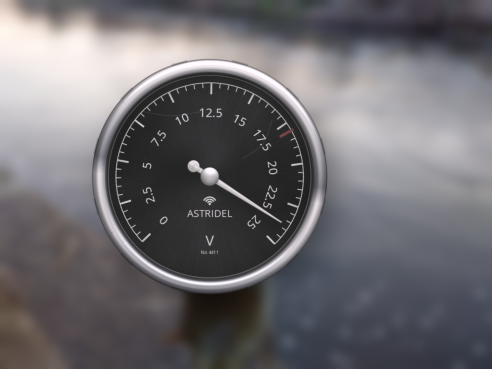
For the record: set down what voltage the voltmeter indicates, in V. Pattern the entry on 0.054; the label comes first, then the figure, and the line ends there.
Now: 23.75
